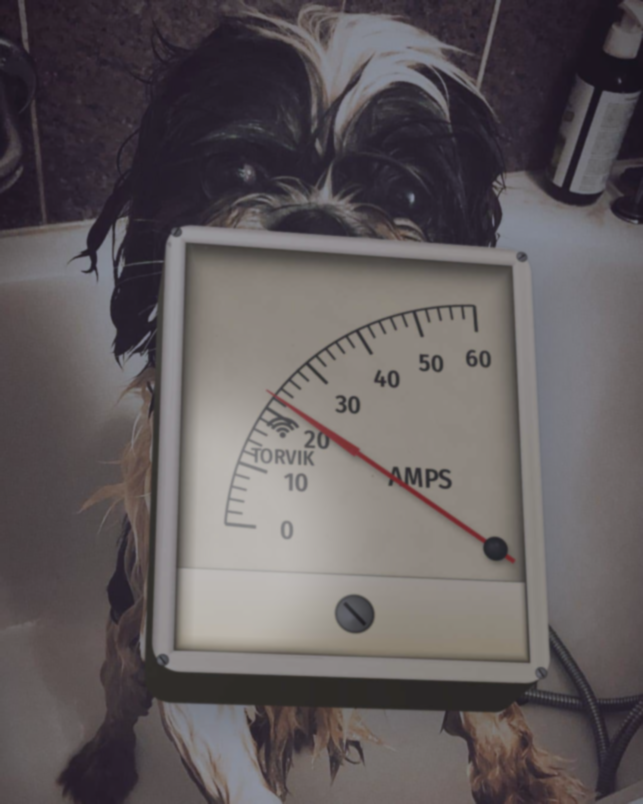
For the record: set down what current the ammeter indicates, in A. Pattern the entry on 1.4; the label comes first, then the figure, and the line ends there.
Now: 22
